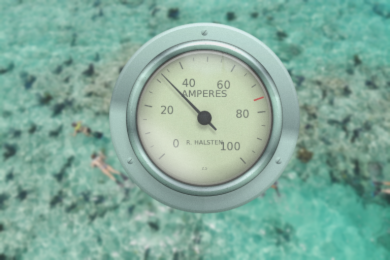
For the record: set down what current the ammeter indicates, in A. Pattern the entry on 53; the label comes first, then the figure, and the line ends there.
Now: 32.5
